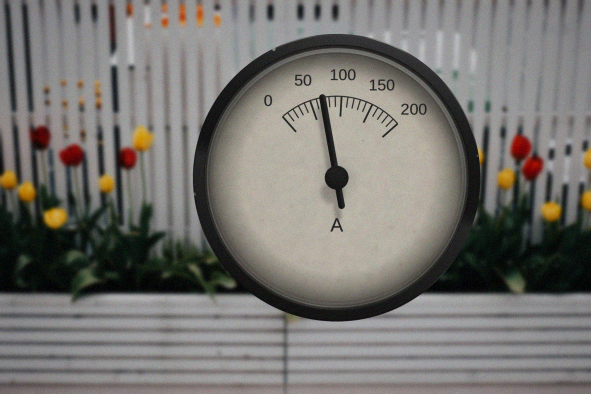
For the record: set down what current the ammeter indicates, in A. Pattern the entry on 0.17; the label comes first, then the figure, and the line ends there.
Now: 70
